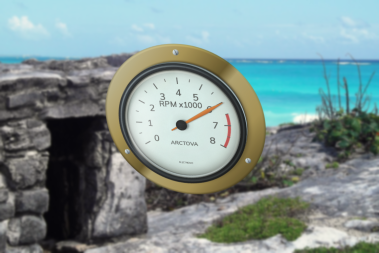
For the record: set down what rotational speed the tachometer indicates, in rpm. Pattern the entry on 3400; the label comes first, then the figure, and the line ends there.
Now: 6000
